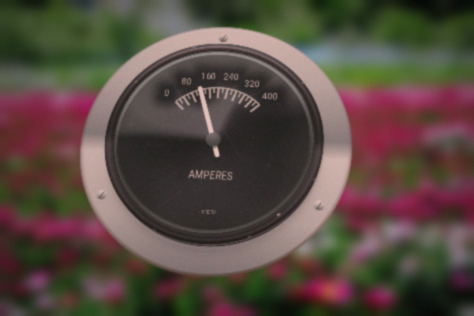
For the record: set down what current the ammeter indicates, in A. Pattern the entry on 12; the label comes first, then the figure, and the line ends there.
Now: 120
